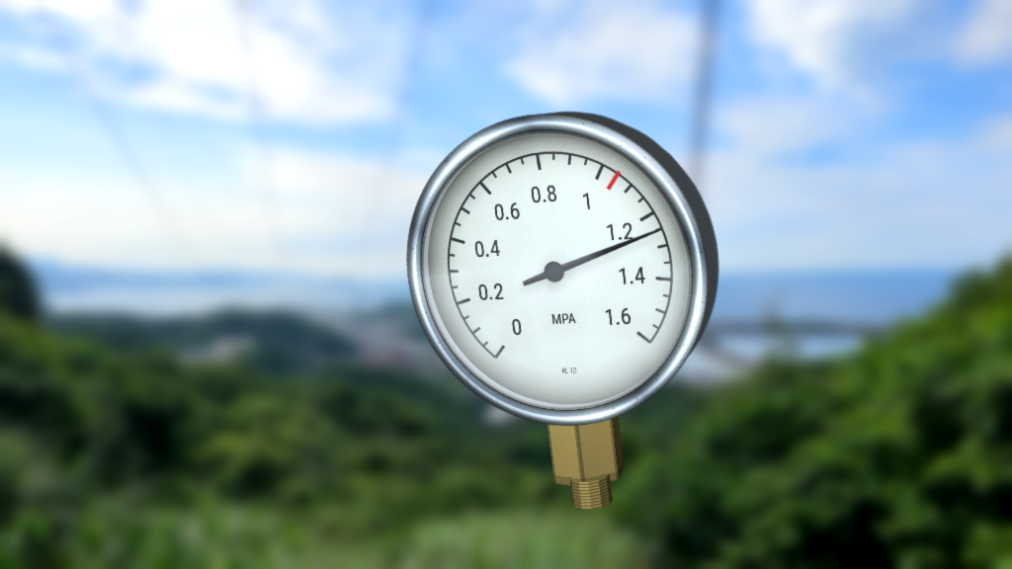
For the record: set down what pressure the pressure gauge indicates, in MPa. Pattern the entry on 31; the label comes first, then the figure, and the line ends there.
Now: 1.25
